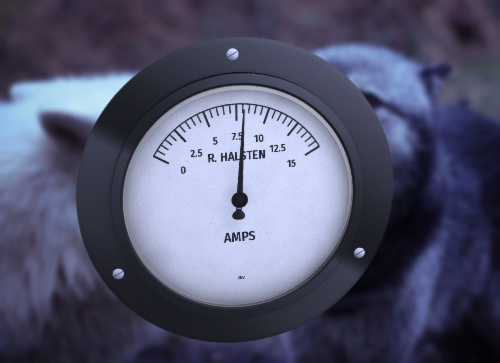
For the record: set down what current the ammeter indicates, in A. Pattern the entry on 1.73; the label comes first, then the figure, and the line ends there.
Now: 8
